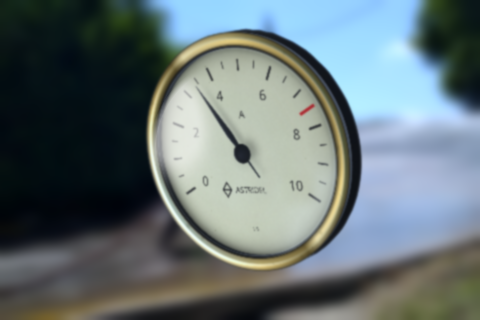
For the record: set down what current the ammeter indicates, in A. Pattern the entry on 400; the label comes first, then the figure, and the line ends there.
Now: 3.5
